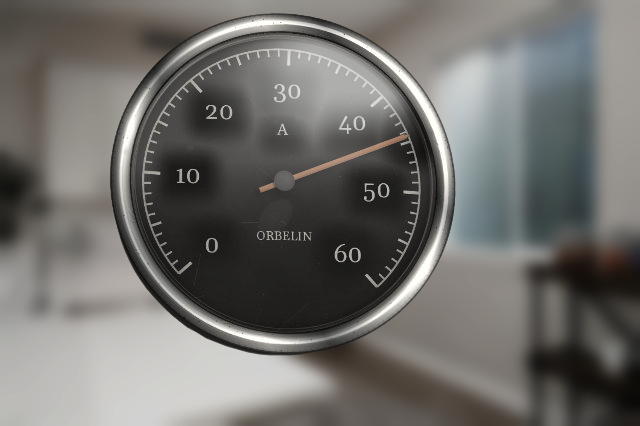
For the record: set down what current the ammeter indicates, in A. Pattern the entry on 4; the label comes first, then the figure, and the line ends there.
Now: 44.5
